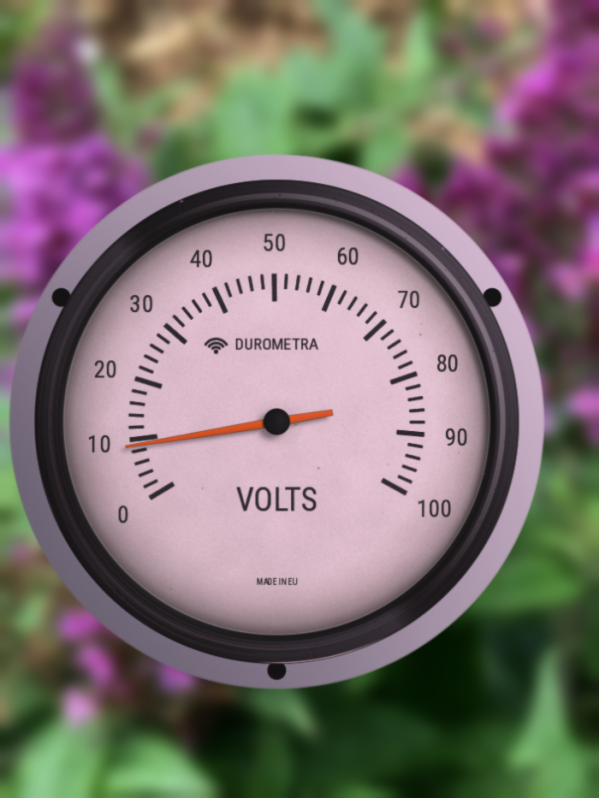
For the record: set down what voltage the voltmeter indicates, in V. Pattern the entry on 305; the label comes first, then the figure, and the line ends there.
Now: 9
